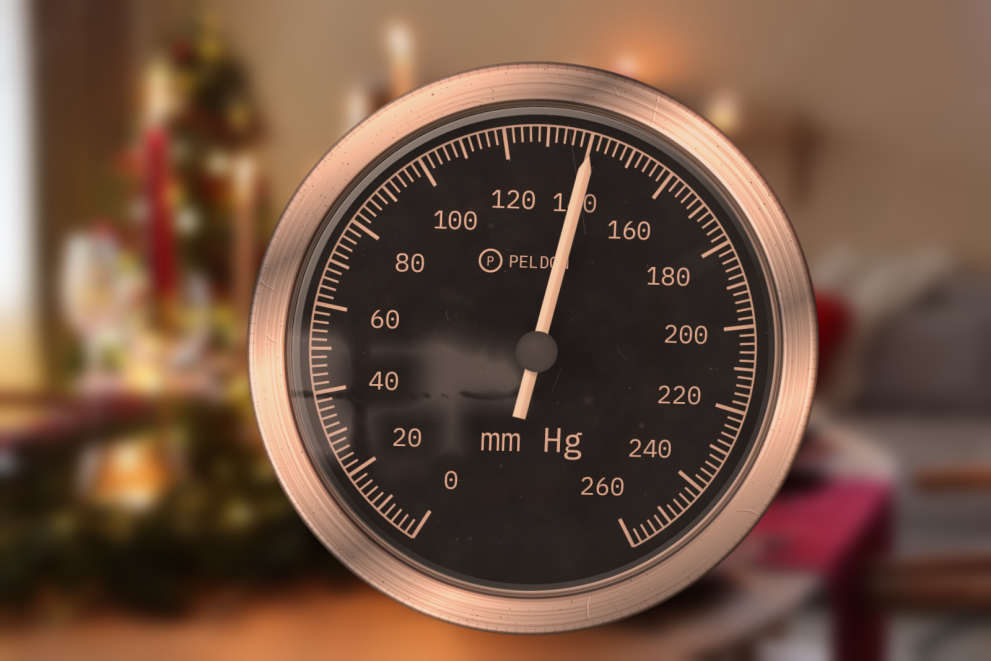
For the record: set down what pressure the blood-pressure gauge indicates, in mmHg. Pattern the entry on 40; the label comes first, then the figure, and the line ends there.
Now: 140
